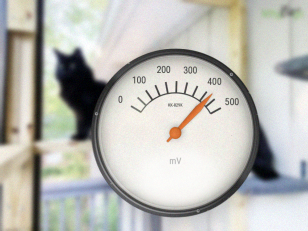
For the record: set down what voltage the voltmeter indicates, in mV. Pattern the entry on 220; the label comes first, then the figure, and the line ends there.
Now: 425
